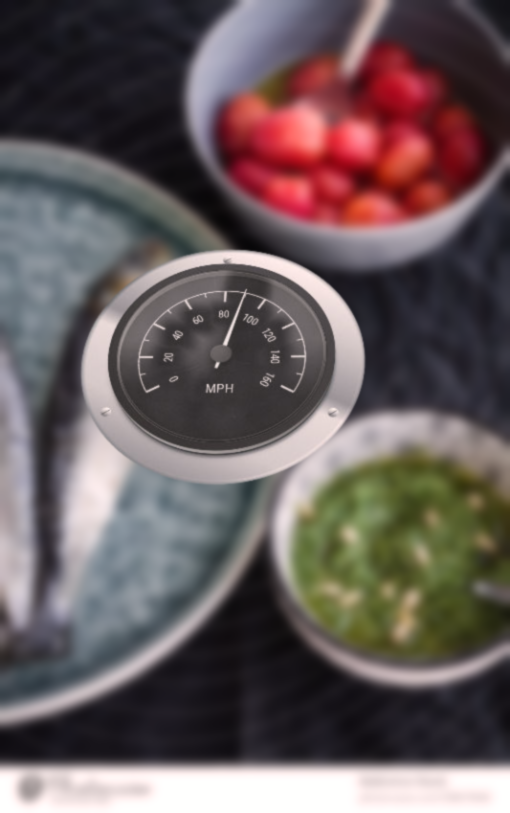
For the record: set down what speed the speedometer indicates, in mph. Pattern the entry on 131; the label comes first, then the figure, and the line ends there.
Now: 90
